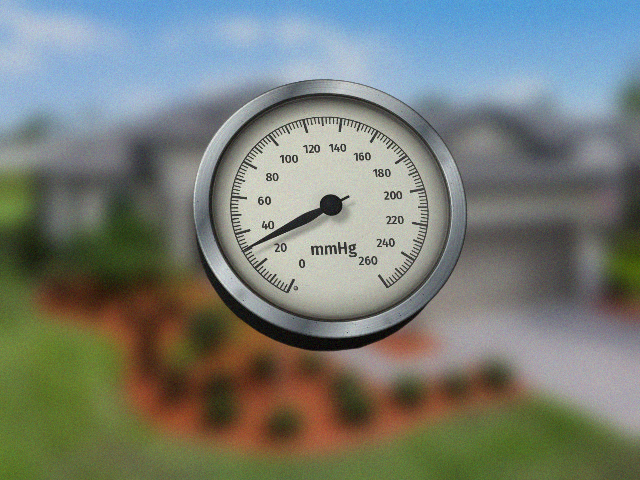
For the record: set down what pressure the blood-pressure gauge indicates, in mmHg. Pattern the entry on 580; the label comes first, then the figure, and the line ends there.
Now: 30
